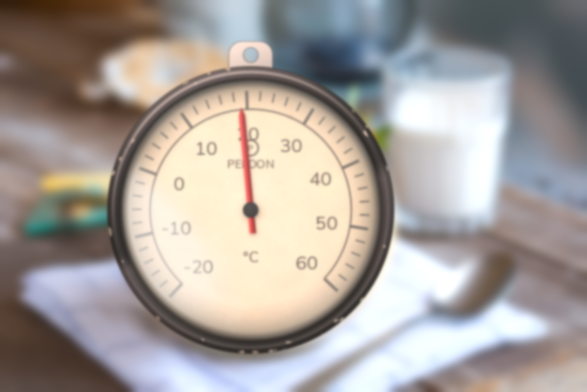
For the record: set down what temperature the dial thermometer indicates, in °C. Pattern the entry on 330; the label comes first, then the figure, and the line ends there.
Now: 19
